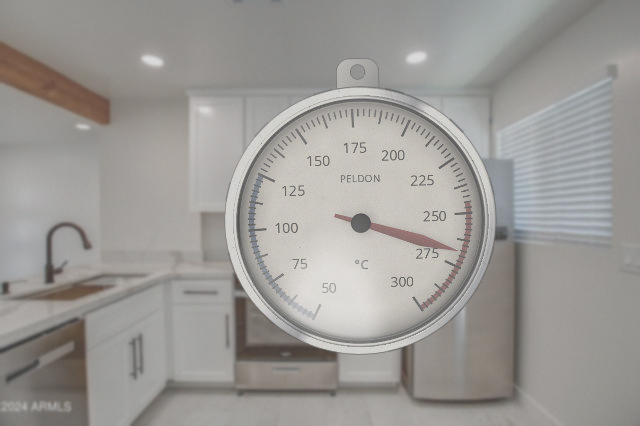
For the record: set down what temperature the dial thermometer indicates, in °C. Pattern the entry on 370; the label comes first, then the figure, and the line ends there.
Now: 267.5
